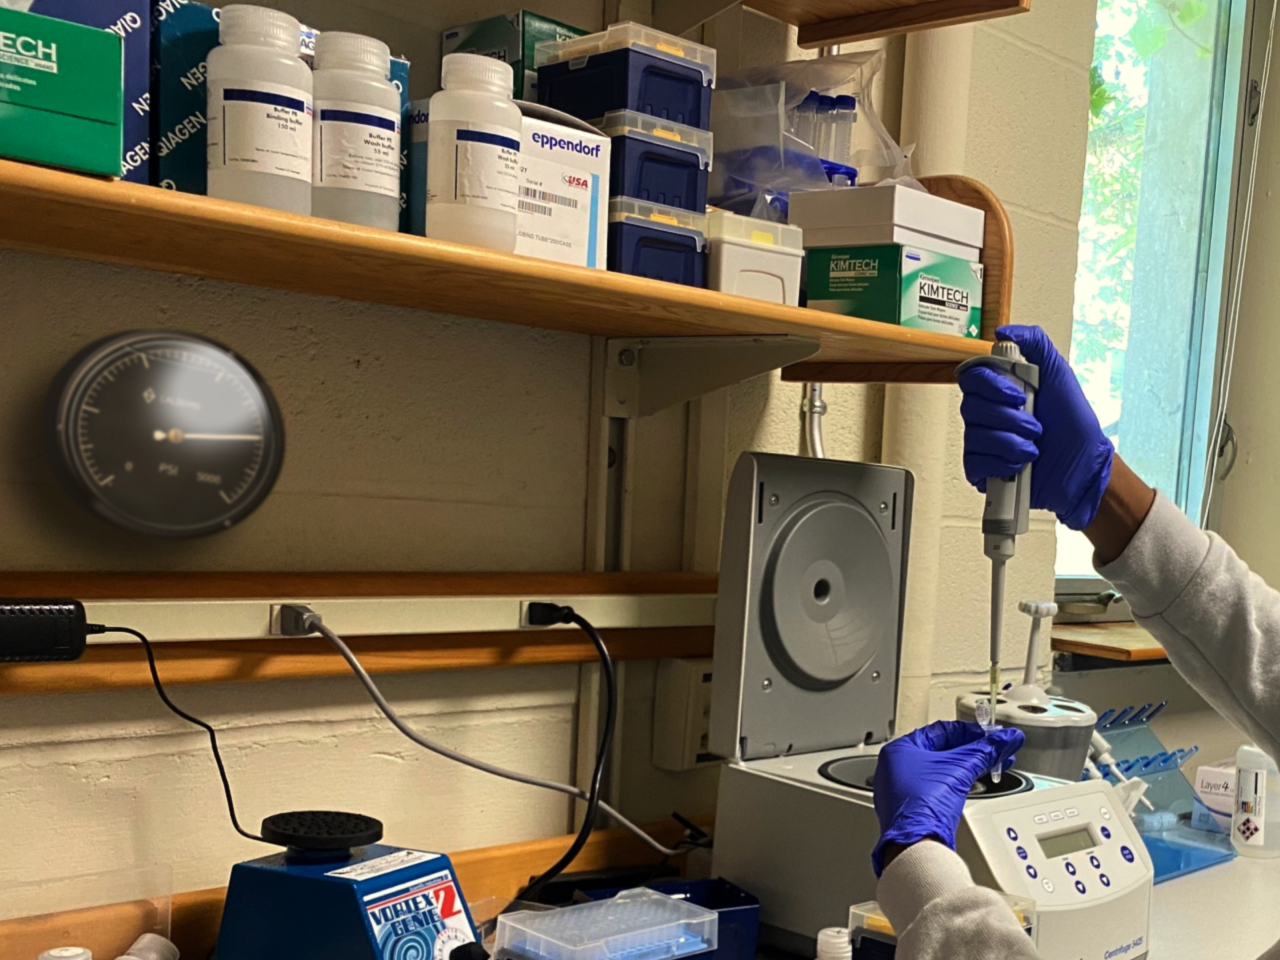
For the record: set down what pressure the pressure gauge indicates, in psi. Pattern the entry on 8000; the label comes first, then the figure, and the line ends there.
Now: 4000
